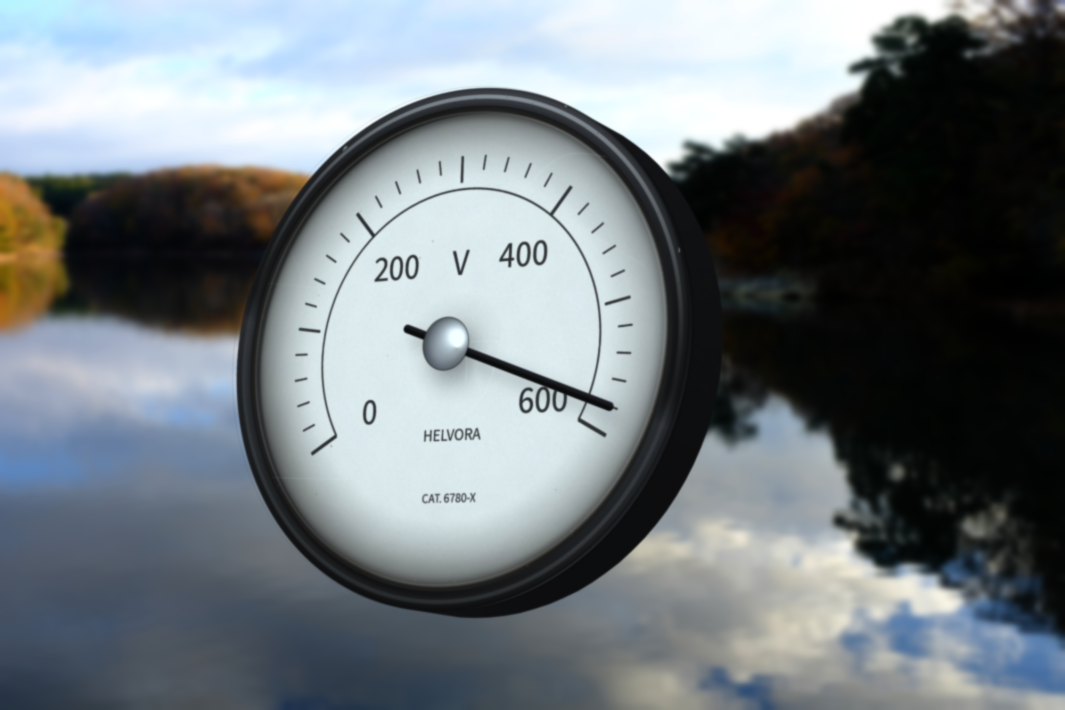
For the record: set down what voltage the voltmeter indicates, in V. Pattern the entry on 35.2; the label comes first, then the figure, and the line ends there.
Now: 580
